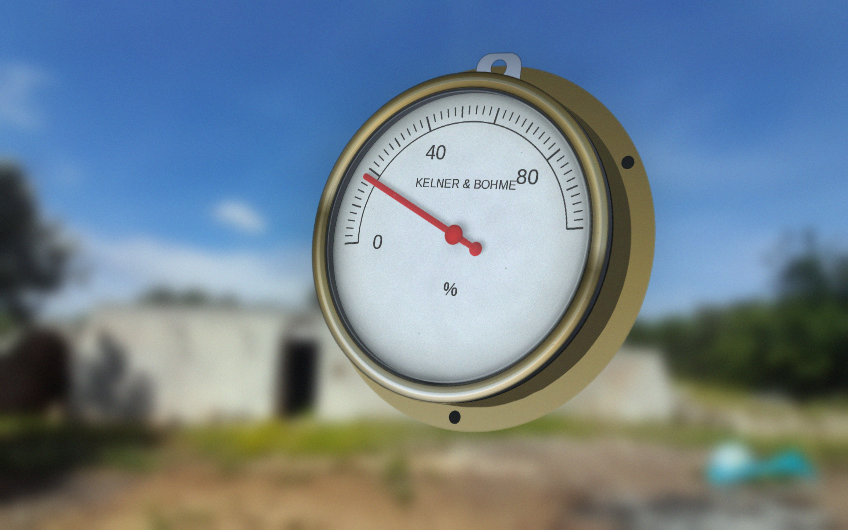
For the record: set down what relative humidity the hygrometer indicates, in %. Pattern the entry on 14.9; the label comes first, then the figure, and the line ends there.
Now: 18
